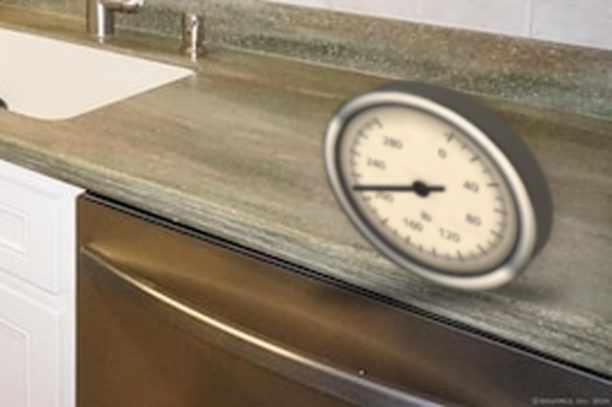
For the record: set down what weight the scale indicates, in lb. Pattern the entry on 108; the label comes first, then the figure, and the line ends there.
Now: 210
